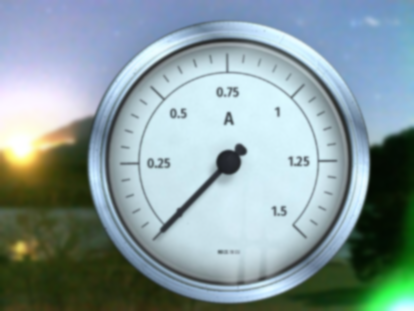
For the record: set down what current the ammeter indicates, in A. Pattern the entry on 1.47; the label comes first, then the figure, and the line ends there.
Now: 0
